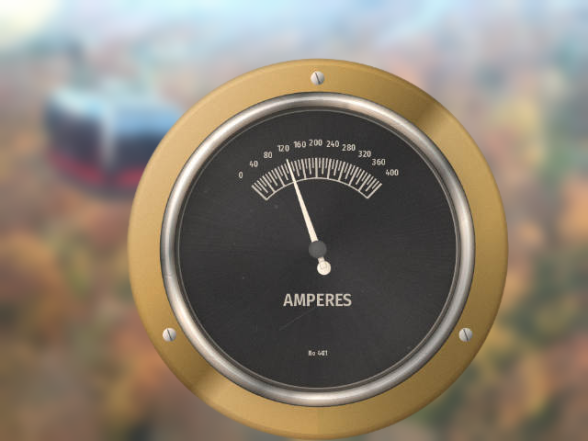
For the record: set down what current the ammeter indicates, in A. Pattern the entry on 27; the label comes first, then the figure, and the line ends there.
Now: 120
